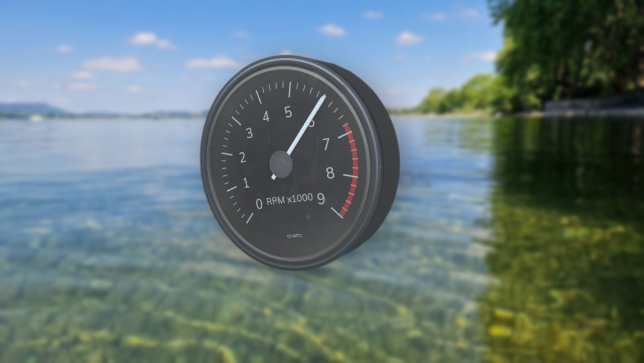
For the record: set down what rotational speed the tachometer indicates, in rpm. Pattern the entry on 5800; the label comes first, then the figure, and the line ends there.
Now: 6000
